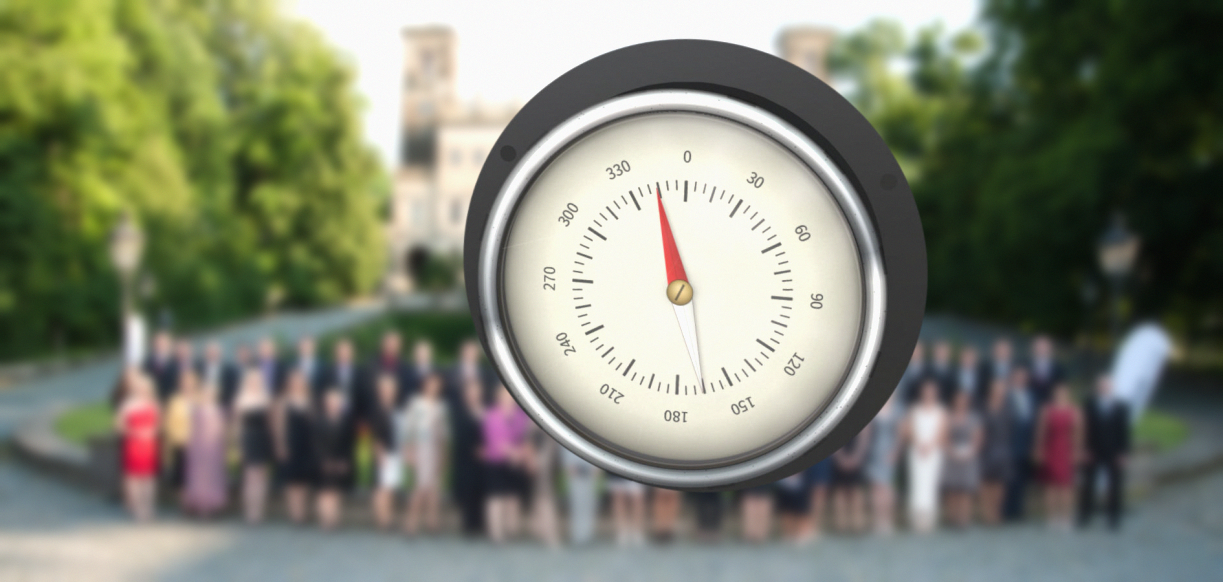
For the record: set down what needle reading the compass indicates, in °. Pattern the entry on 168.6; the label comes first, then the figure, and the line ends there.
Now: 345
